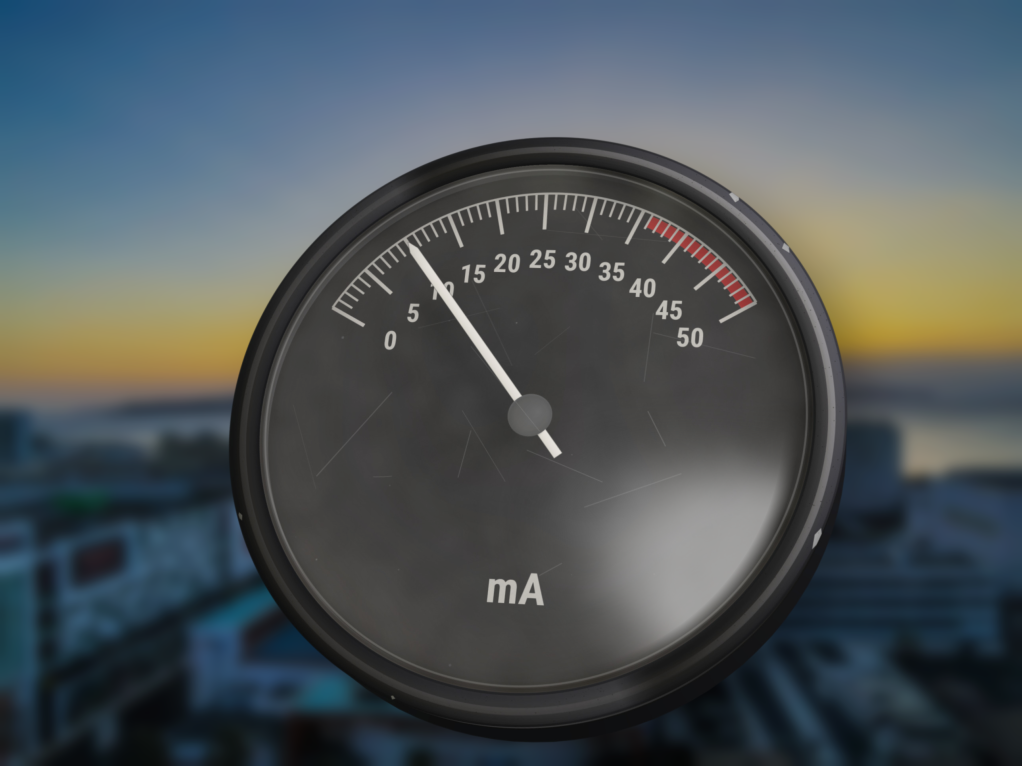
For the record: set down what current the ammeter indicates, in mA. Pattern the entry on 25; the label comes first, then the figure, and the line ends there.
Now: 10
